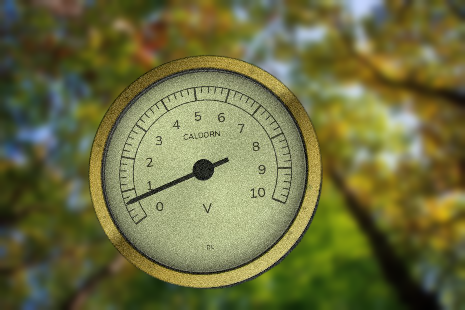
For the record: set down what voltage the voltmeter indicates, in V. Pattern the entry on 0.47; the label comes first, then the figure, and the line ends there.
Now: 0.6
